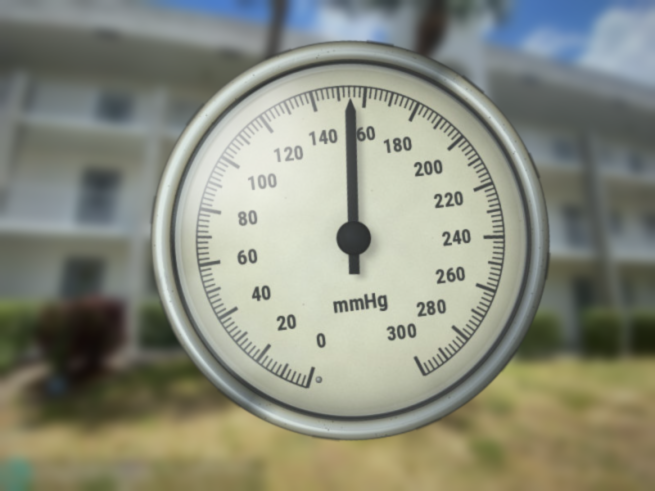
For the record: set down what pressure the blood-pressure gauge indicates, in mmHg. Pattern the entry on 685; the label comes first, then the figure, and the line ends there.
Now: 154
